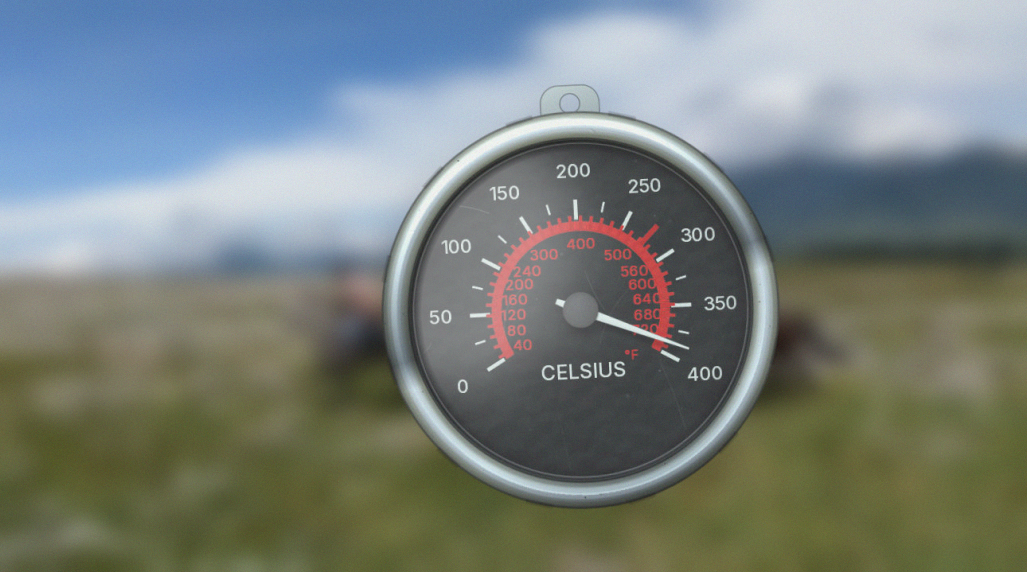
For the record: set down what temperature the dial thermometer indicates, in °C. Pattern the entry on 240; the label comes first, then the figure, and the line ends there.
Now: 387.5
